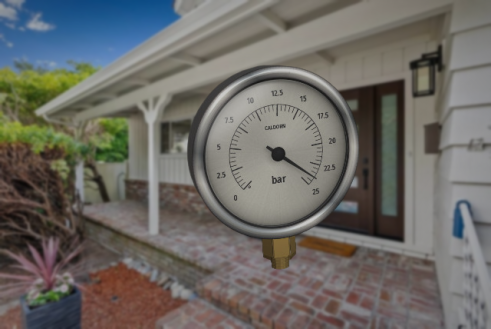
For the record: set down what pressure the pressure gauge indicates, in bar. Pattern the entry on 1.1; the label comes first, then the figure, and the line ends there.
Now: 24
